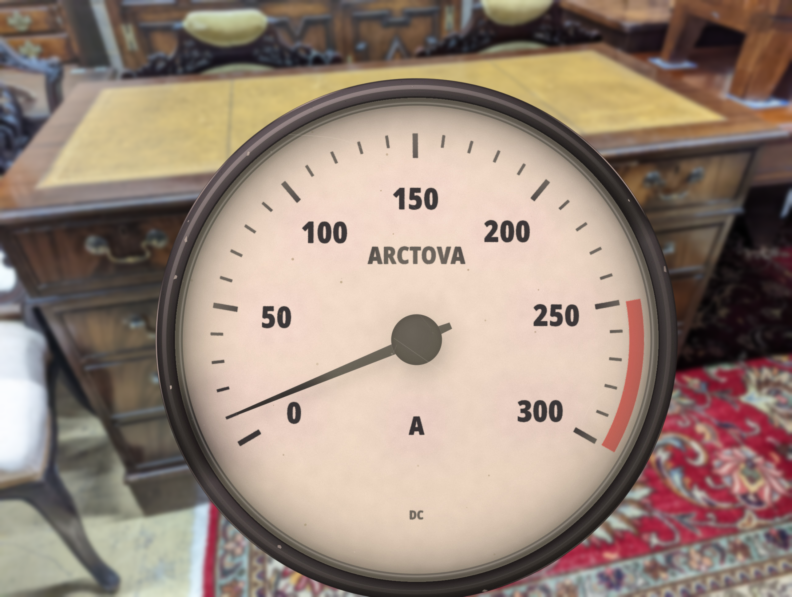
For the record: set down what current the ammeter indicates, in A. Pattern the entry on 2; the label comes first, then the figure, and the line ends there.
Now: 10
